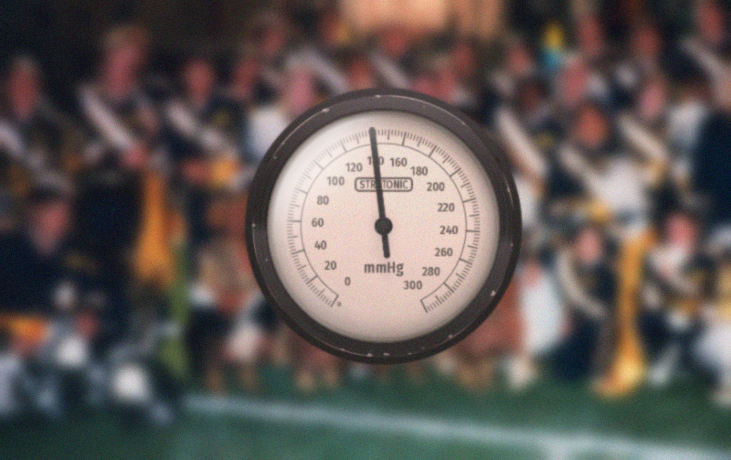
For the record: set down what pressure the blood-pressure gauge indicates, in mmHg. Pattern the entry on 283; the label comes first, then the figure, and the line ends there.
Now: 140
